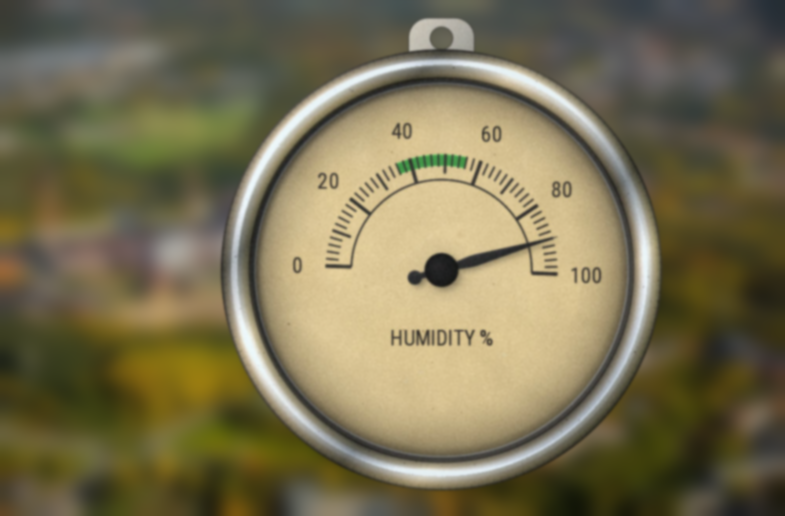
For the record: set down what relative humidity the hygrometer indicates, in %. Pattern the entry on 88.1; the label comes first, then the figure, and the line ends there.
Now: 90
